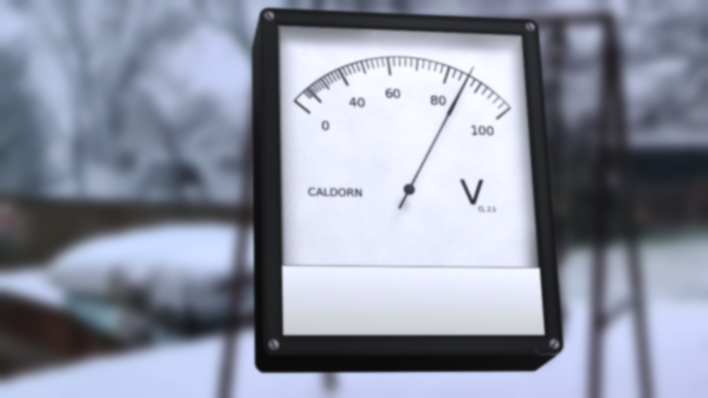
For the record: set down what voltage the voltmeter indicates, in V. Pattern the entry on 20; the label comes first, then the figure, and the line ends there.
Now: 86
